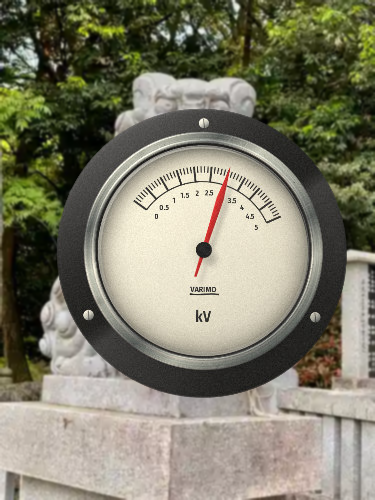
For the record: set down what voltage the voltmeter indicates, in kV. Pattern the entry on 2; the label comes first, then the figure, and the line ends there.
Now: 3
